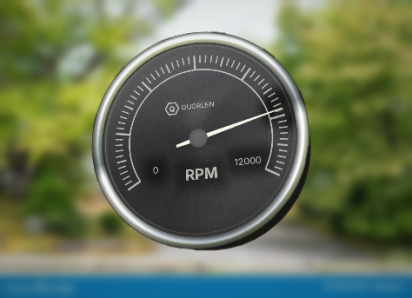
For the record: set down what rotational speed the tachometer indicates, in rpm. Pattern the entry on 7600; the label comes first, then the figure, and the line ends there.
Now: 9800
